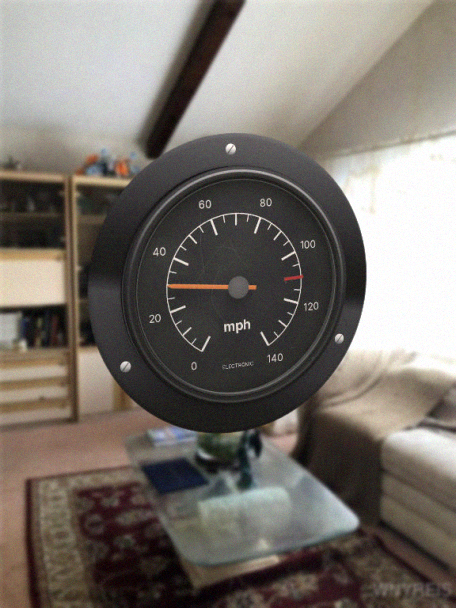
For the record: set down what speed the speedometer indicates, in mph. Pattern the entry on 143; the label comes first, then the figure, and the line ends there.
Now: 30
